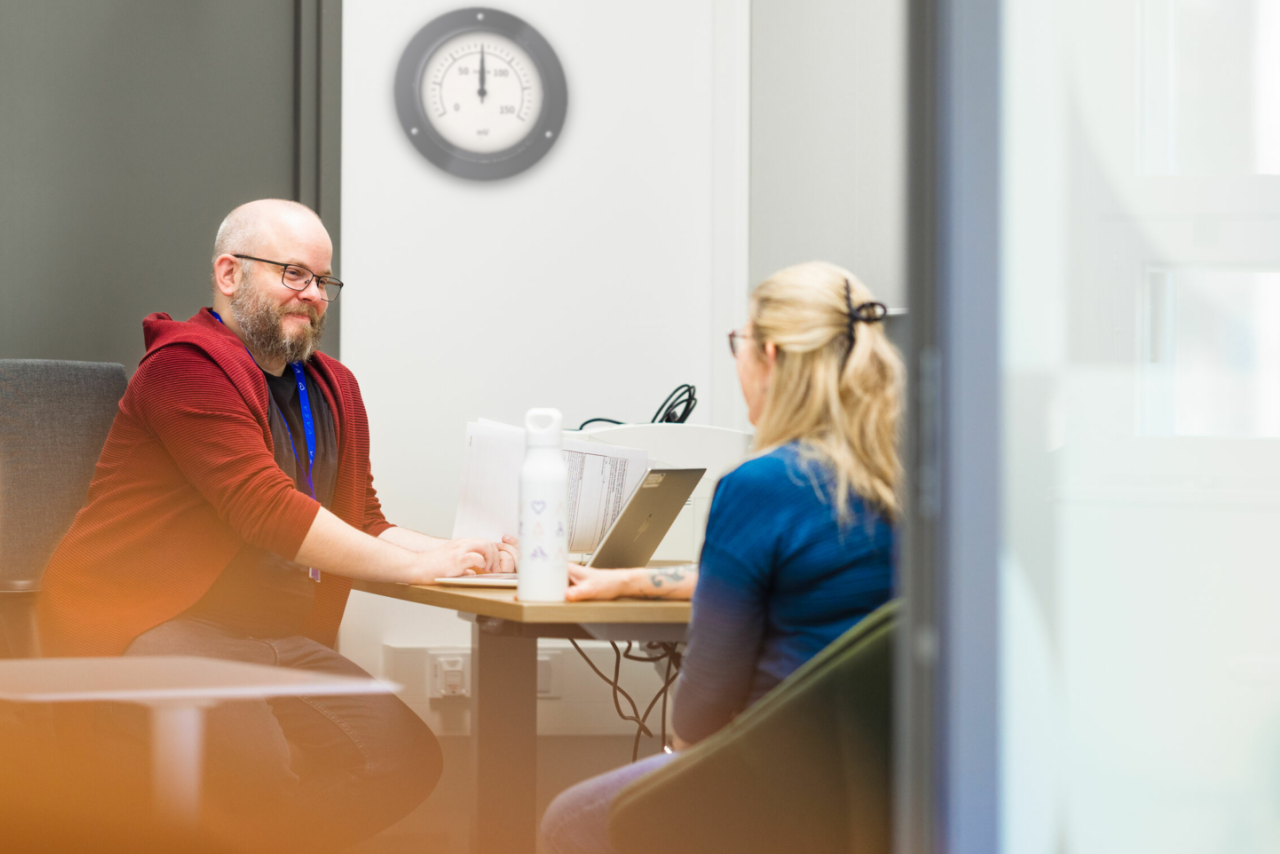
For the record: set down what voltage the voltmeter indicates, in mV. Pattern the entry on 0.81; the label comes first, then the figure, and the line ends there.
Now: 75
